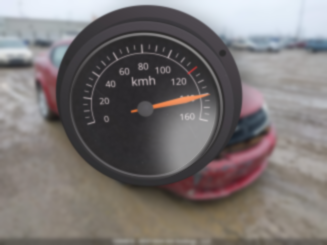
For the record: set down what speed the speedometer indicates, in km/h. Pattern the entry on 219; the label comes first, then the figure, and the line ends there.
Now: 140
